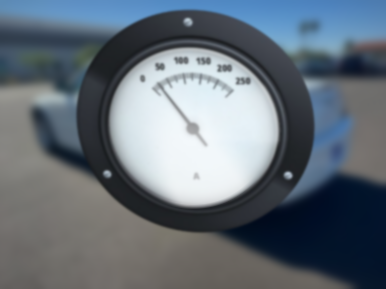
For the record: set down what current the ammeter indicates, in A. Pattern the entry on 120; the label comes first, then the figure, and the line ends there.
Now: 25
